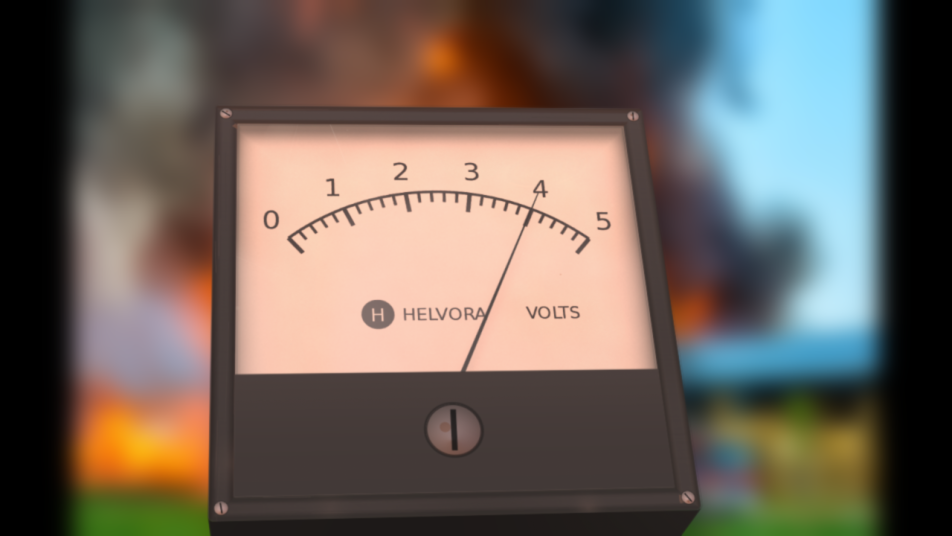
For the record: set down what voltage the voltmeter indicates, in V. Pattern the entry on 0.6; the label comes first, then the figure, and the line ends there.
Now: 4
